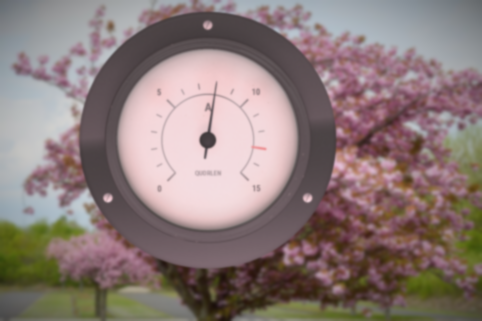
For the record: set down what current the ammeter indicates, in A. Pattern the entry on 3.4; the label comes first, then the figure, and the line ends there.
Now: 8
